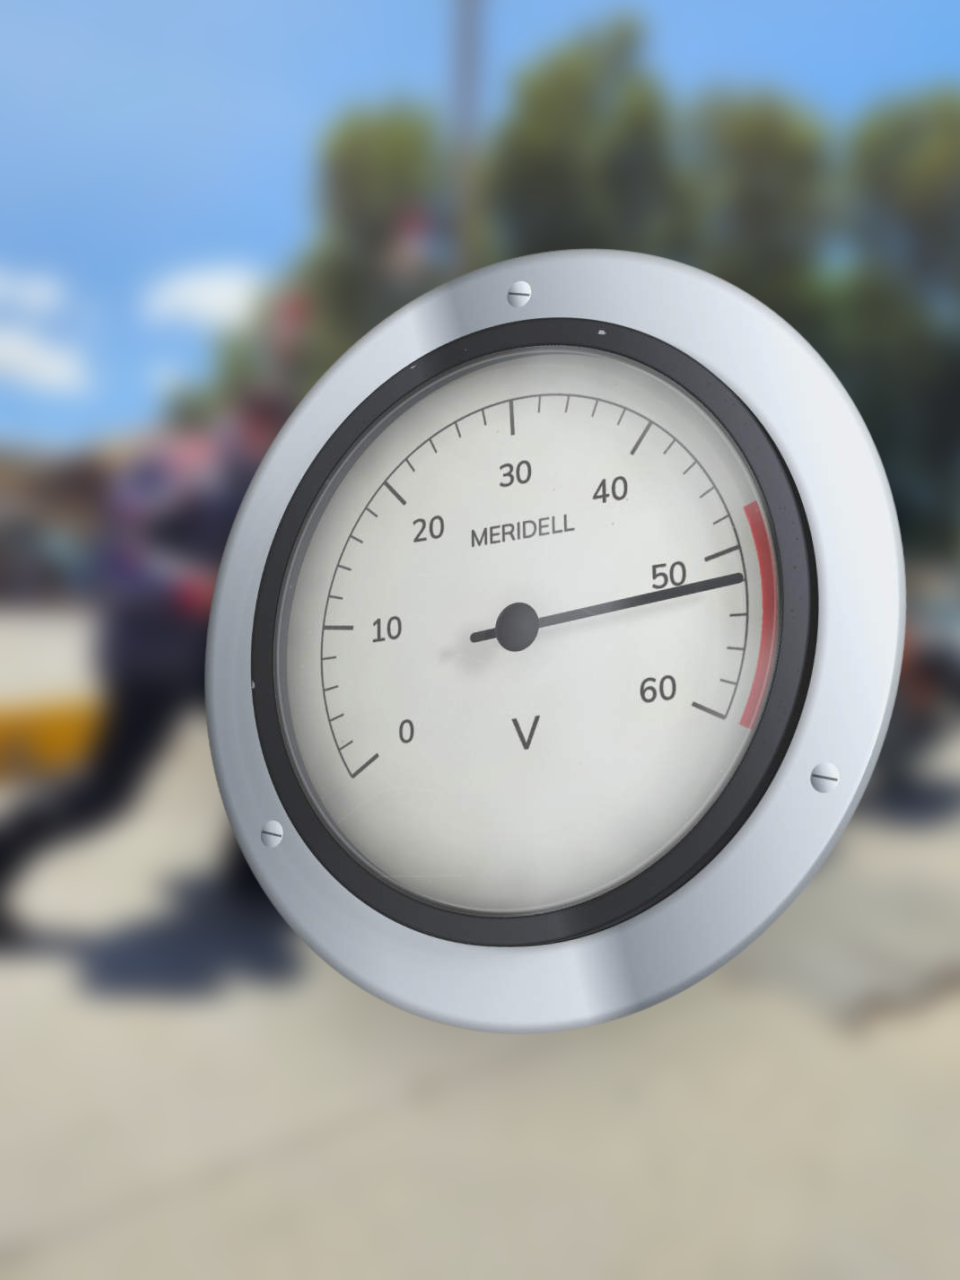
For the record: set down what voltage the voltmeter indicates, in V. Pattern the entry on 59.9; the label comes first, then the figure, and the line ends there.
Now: 52
